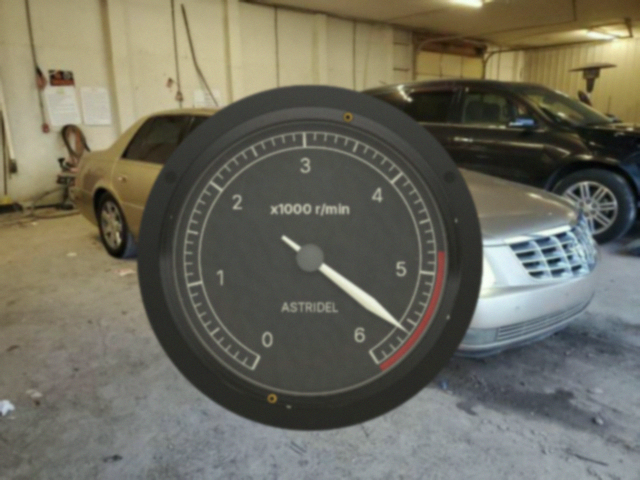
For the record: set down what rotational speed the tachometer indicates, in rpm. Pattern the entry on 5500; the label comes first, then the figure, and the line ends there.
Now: 5600
